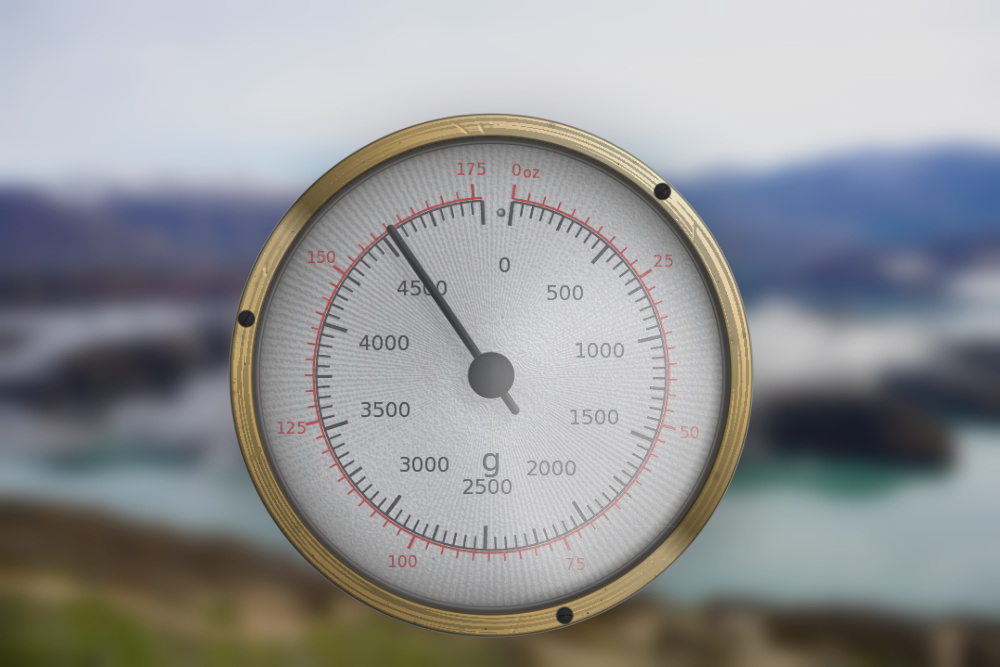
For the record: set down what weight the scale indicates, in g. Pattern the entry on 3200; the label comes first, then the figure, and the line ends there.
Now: 4550
